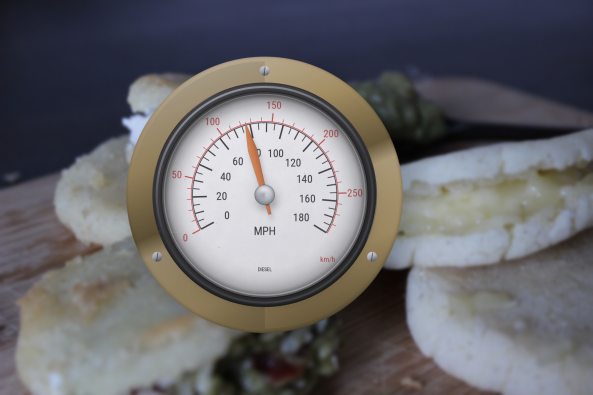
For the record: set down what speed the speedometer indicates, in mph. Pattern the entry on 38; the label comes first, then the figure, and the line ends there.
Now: 77.5
